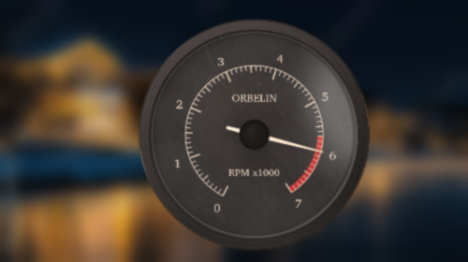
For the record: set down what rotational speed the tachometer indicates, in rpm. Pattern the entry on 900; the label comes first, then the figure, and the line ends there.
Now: 6000
